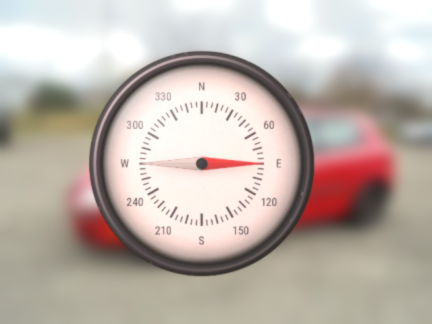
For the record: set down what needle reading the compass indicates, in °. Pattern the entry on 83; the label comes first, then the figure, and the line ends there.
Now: 90
